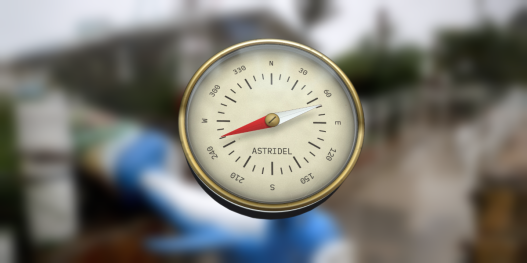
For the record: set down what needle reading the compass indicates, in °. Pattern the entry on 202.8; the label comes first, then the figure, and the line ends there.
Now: 250
